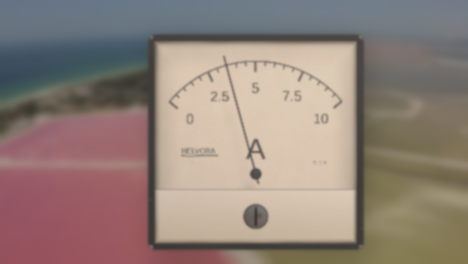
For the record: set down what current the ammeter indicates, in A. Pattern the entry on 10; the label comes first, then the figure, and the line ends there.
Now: 3.5
